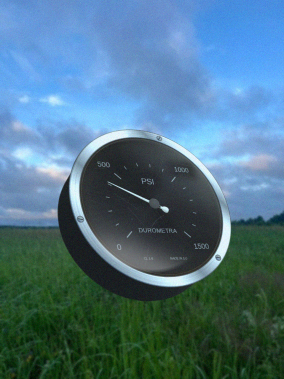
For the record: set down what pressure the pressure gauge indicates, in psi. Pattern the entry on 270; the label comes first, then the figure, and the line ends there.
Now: 400
